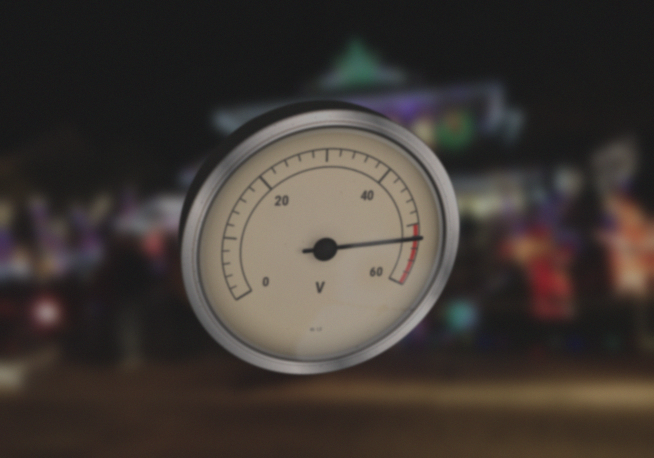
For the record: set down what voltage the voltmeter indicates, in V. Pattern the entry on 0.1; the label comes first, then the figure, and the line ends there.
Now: 52
